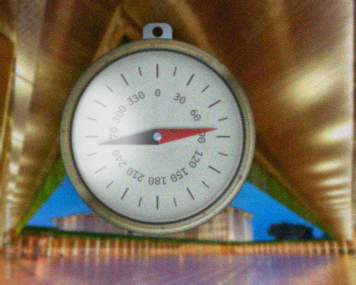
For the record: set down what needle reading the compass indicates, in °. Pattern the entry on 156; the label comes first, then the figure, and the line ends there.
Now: 82.5
